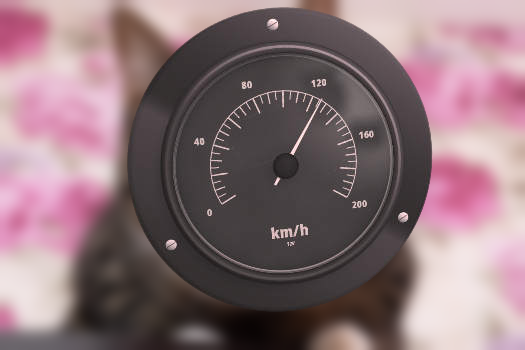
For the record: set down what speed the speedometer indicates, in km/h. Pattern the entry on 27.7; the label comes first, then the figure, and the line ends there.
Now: 125
